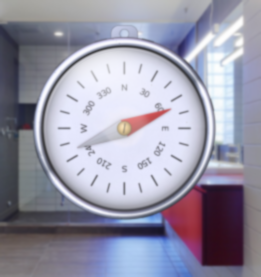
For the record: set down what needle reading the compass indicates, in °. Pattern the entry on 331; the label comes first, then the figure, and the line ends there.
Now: 67.5
